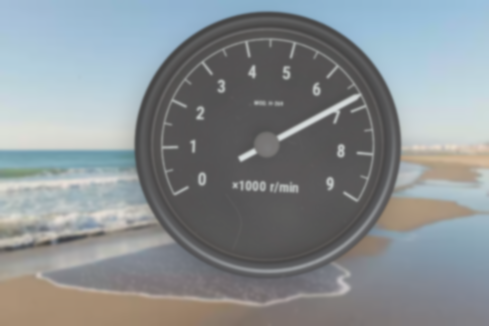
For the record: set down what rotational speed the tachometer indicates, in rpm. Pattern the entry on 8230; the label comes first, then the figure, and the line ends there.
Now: 6750
